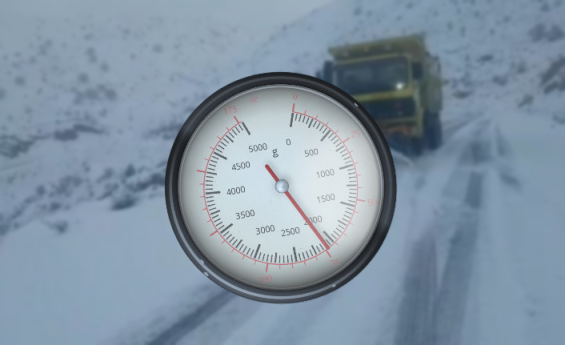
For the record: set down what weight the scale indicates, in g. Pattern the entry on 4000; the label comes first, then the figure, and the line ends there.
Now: 2100
